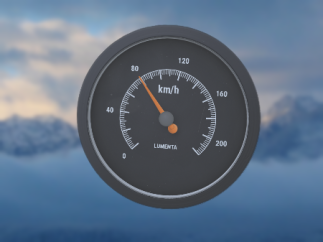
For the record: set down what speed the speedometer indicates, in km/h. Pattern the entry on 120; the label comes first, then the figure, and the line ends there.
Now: 80
